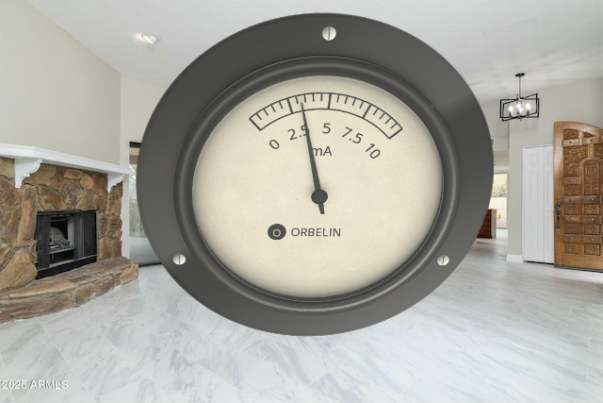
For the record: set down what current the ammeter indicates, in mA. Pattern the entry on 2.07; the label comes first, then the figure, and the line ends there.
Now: 3.25
